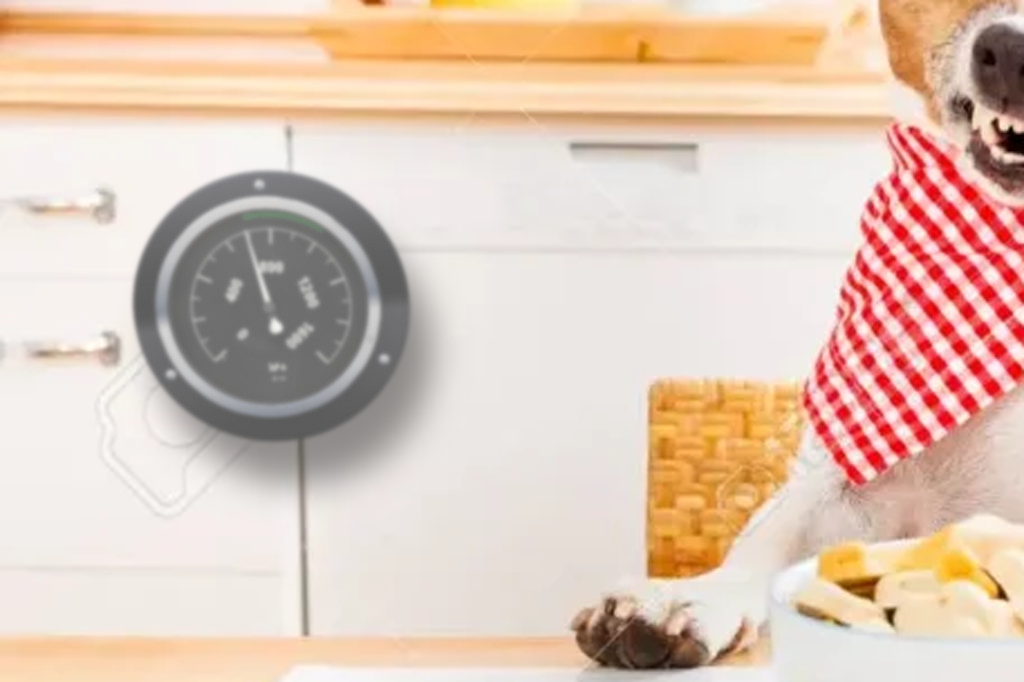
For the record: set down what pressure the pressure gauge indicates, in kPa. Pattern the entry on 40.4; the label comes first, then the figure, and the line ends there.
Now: 700
